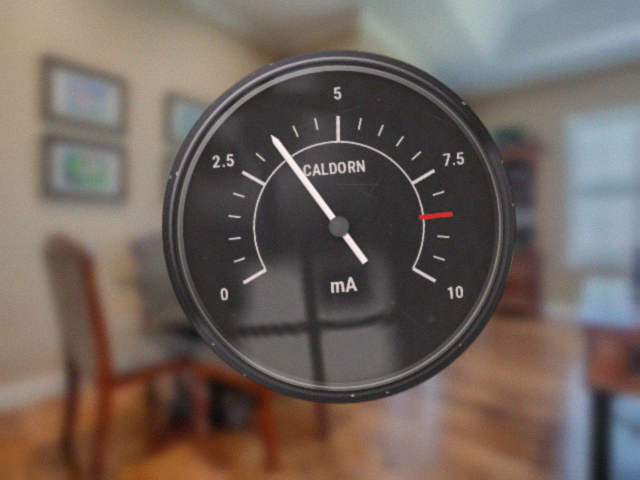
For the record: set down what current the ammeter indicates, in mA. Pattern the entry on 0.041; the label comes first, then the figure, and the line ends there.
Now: 3.5
